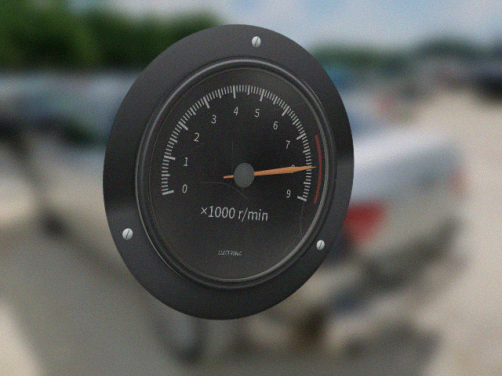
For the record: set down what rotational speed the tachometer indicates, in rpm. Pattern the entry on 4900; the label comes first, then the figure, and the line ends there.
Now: 8000
